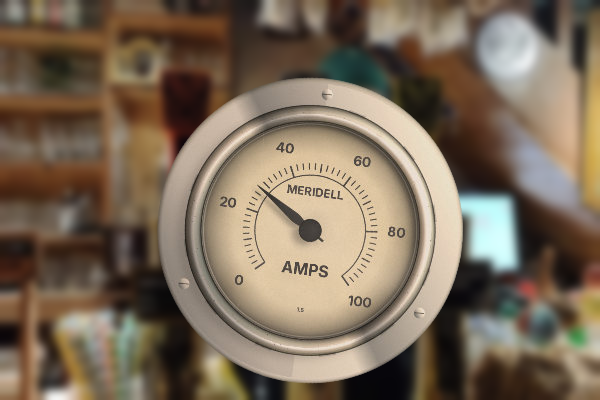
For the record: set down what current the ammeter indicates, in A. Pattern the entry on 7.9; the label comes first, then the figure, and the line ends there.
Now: 28
